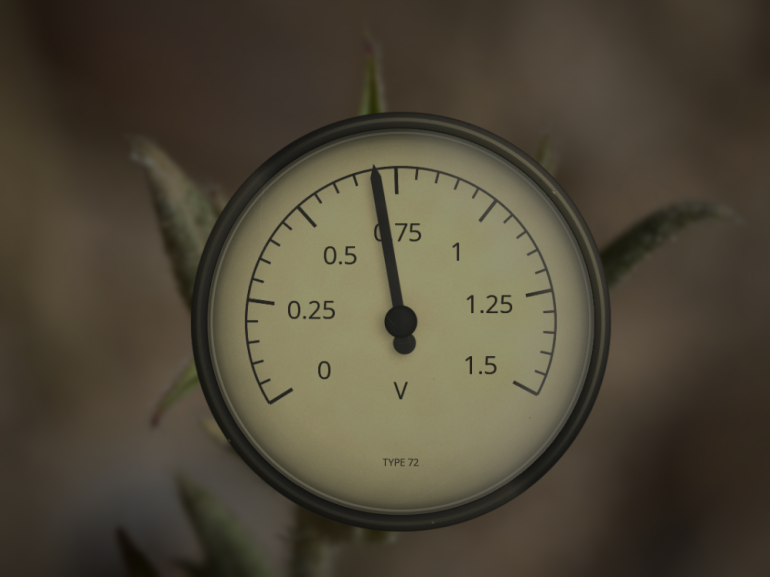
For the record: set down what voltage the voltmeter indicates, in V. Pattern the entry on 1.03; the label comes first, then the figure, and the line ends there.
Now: 0.7
